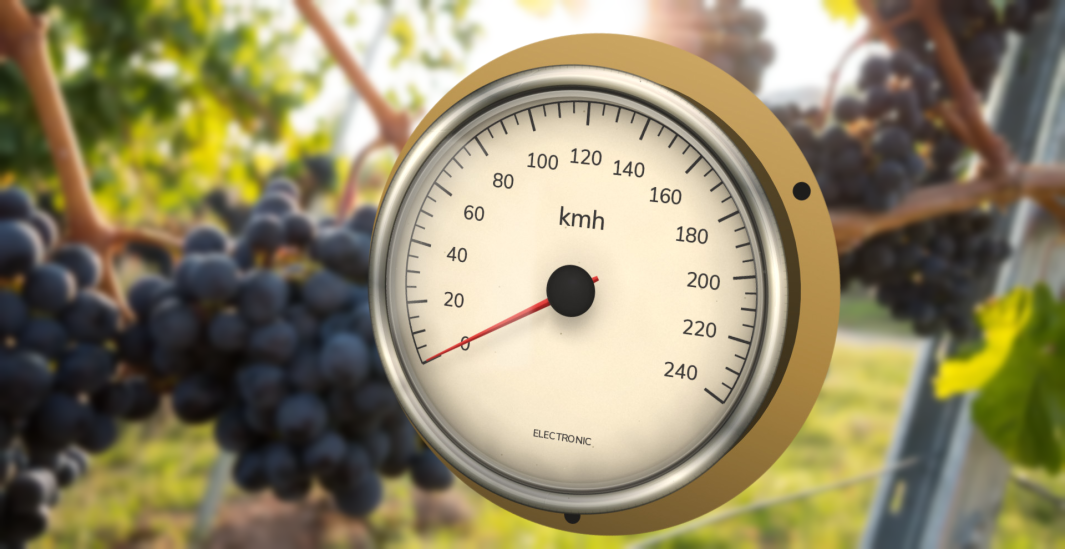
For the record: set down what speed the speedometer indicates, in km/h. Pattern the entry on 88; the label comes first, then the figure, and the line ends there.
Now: 0
